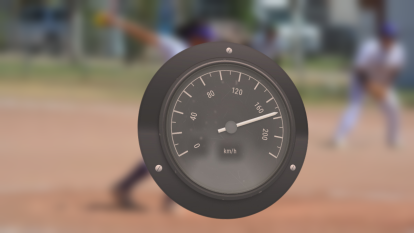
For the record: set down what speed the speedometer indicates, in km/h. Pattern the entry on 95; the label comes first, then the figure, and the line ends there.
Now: 175
